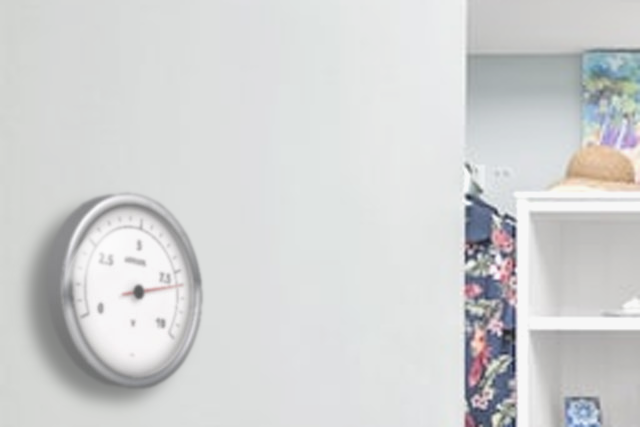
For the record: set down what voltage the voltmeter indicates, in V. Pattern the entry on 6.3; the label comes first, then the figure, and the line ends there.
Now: 8
